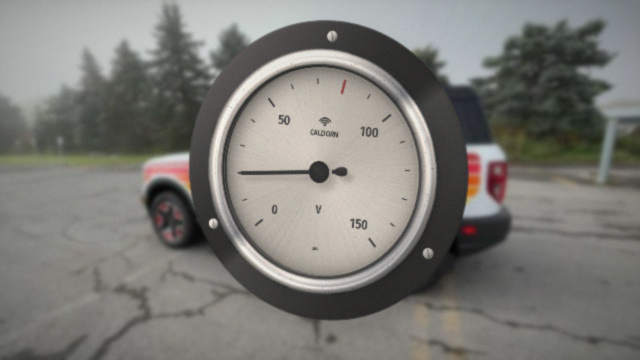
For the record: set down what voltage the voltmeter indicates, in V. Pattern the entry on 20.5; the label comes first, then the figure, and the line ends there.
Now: 20
